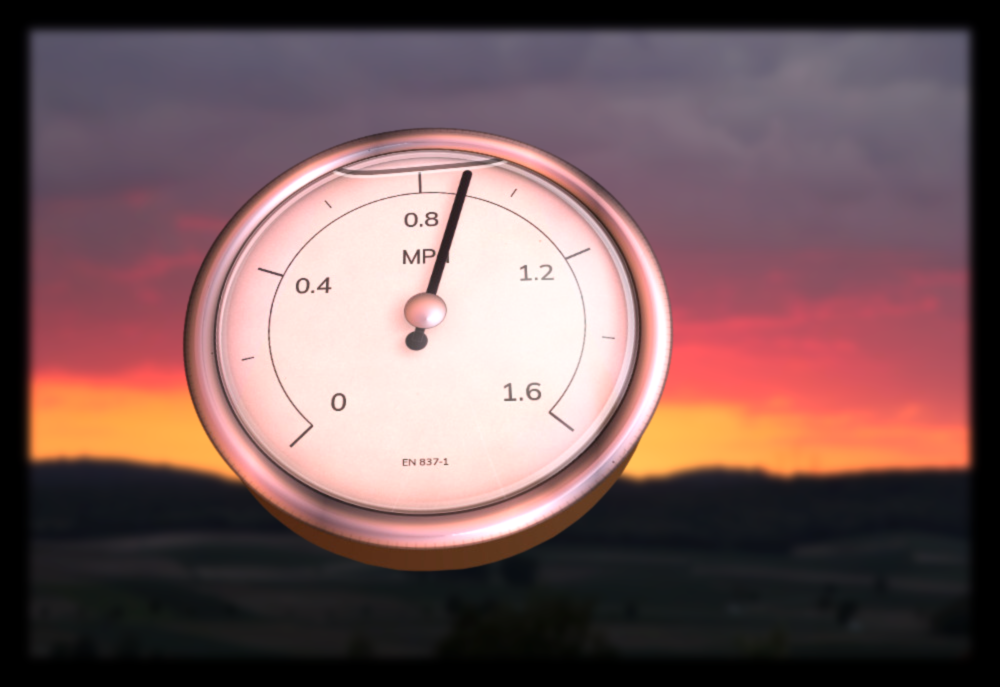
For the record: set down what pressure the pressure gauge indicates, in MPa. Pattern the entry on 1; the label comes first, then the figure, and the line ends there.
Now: 0.9
